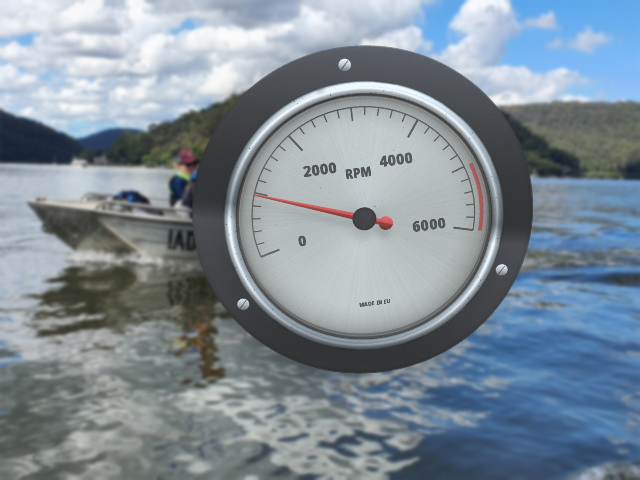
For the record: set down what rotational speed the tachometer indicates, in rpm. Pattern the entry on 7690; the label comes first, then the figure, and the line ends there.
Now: 1000
